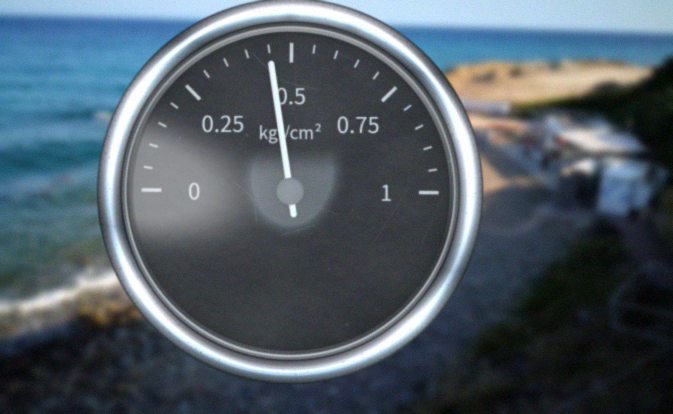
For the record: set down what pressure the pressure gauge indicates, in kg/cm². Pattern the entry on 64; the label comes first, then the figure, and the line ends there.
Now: 0.45
